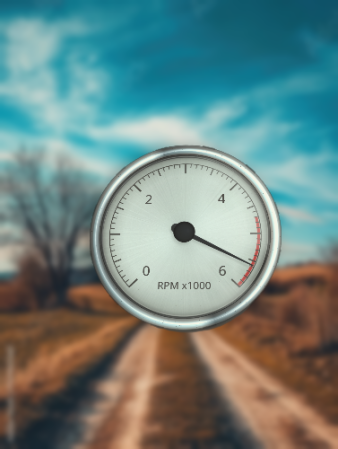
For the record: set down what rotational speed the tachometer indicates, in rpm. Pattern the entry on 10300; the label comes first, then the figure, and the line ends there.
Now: 5600
